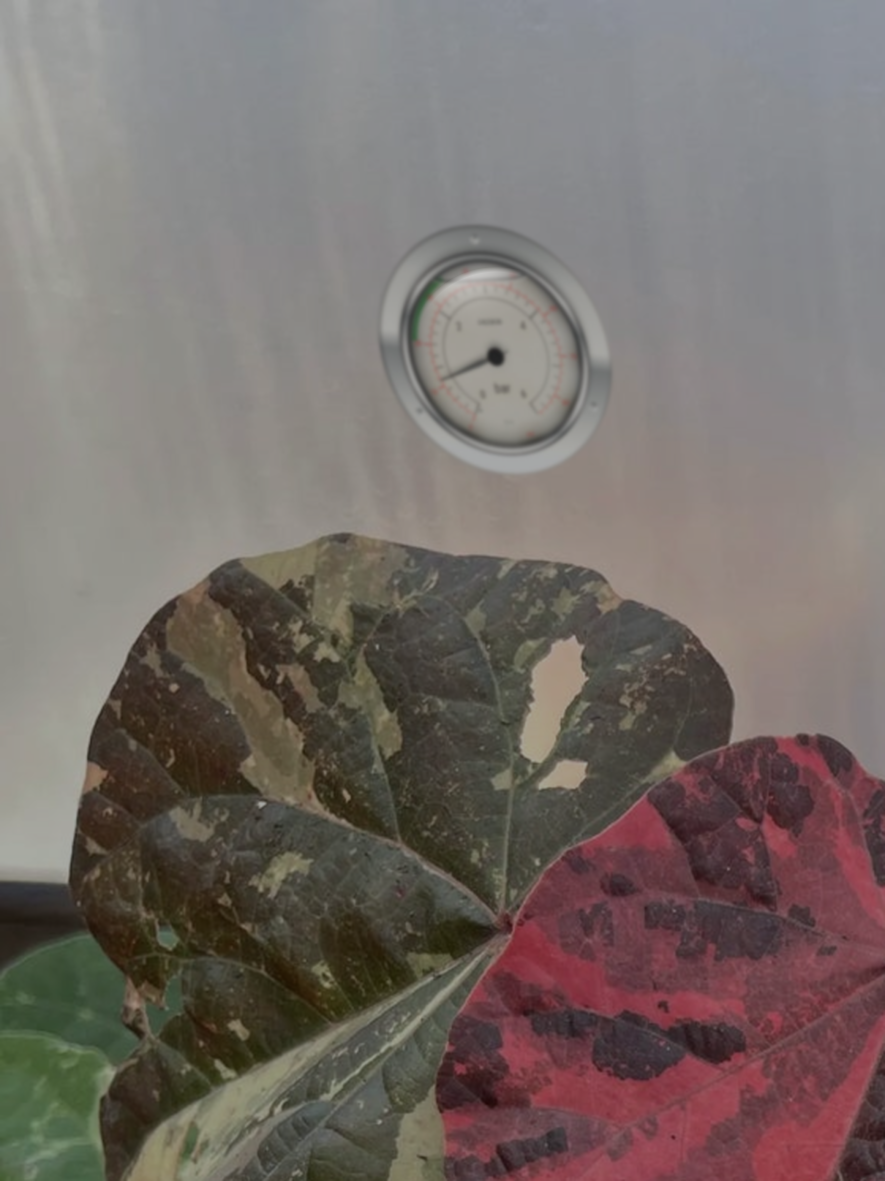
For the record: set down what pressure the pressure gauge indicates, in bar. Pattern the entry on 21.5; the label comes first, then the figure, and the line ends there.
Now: 0.8
